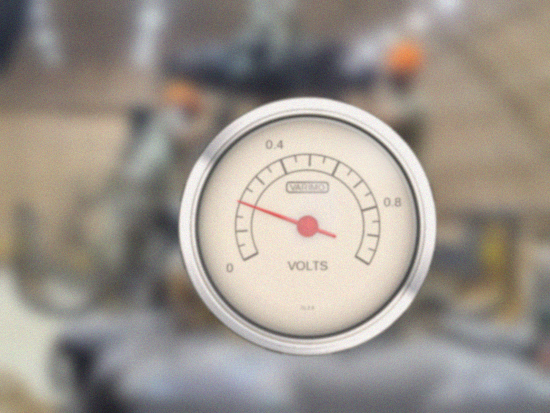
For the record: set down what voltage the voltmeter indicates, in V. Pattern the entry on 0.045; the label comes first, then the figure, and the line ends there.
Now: 0.2
